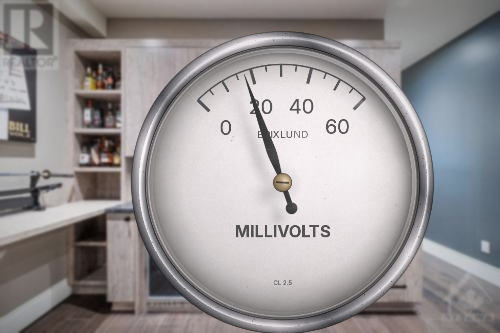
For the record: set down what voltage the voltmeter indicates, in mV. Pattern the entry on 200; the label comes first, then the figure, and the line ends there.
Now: 17.5
